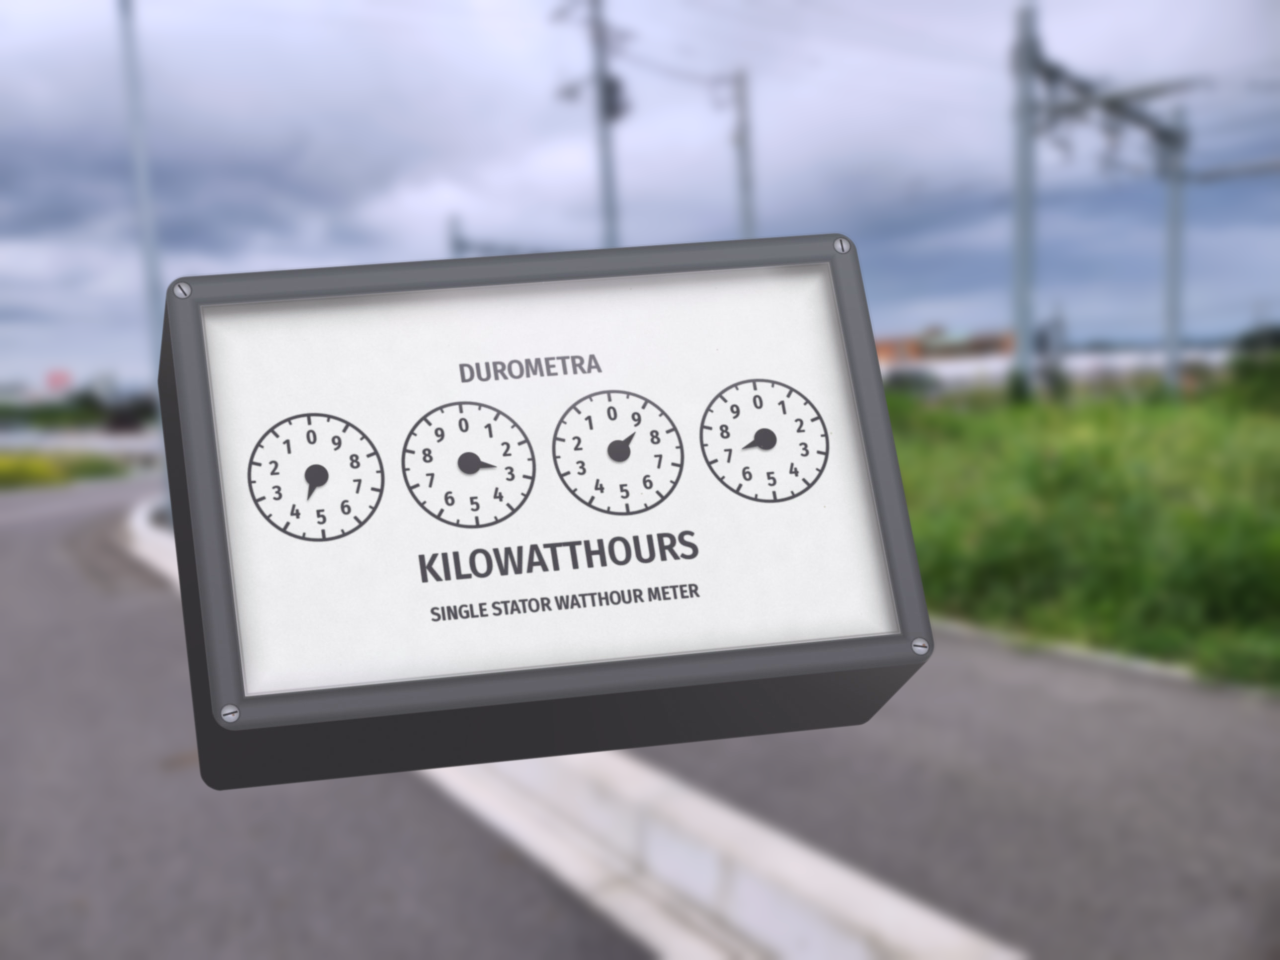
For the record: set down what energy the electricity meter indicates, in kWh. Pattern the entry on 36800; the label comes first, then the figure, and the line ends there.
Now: 4287
